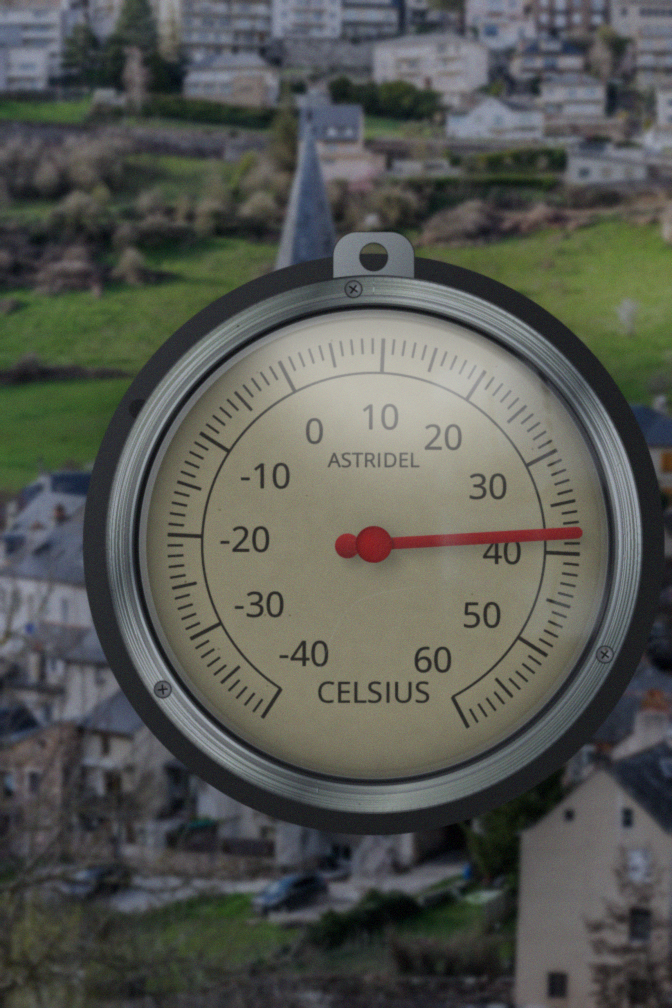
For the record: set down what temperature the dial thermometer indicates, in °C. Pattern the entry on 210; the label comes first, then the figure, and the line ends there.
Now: 38
